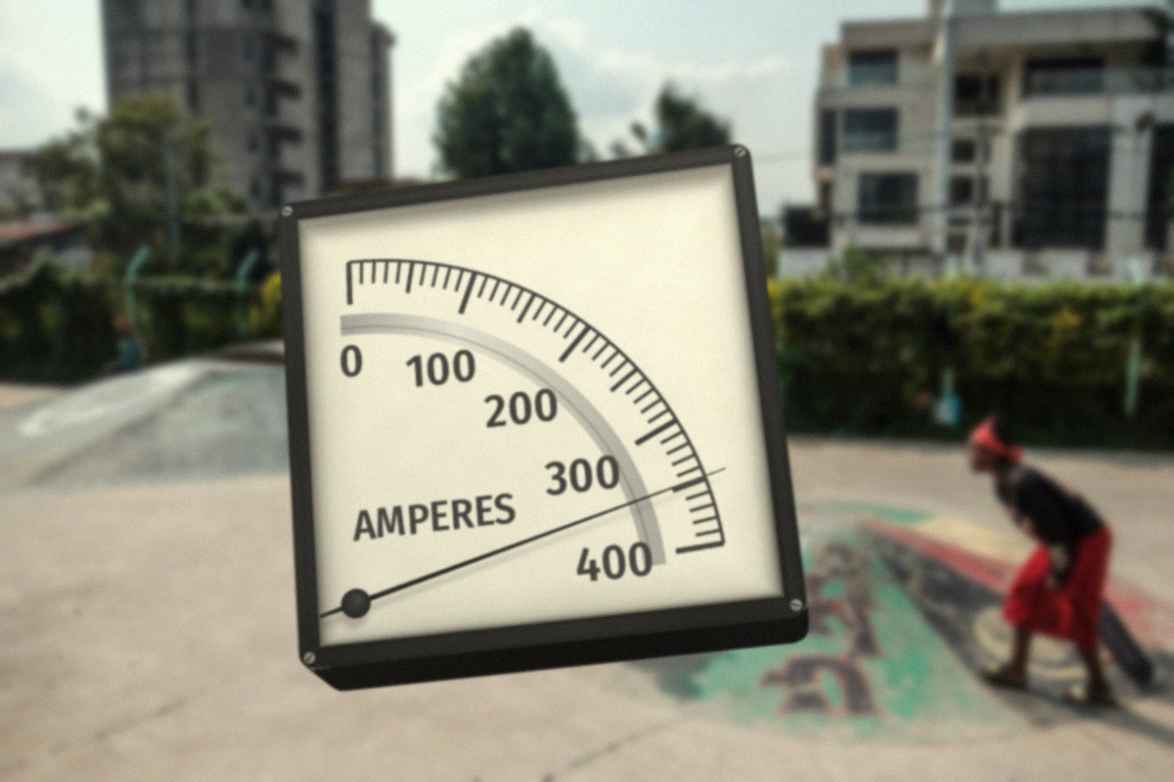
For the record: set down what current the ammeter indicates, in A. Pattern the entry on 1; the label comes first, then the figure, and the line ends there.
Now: 350
